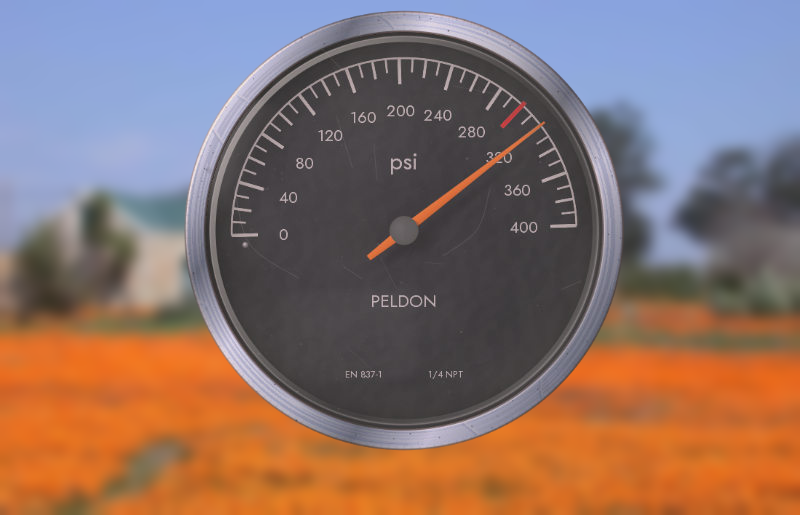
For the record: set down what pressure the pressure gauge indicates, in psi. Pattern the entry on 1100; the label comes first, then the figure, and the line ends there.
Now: 320
